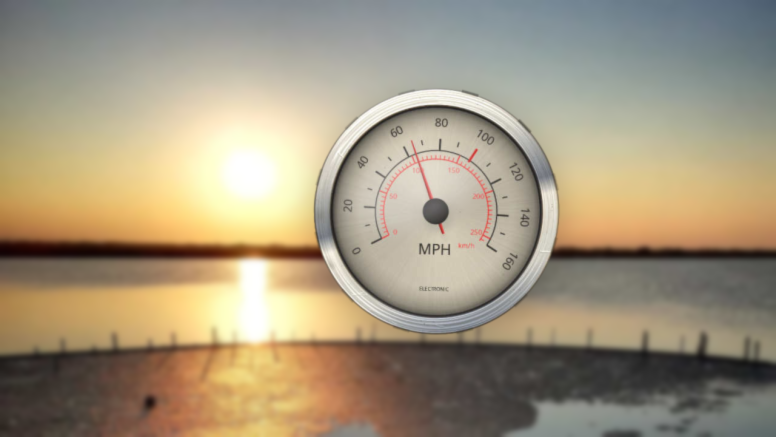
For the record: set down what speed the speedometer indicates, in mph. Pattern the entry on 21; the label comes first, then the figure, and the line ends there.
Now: 65
